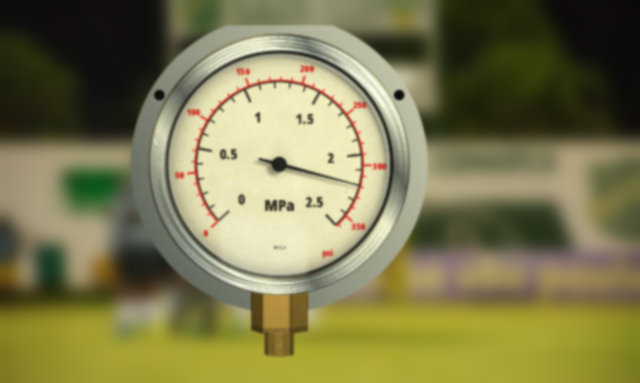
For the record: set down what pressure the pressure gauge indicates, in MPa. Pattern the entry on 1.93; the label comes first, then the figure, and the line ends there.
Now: 2.2
